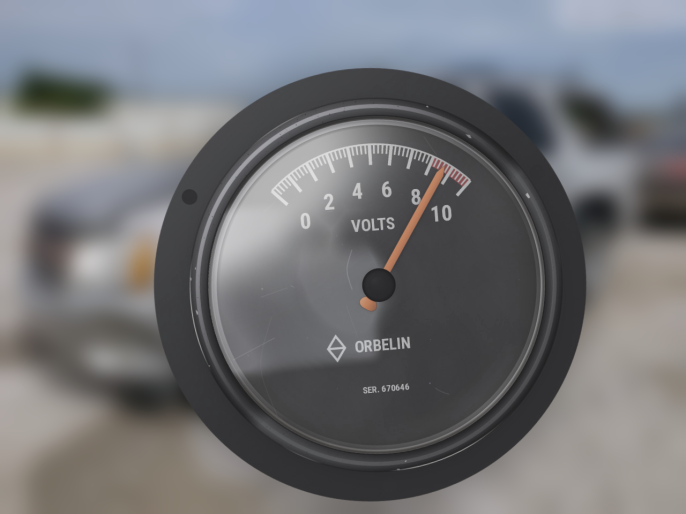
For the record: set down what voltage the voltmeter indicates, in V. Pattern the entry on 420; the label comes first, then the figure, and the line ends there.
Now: 8.6
